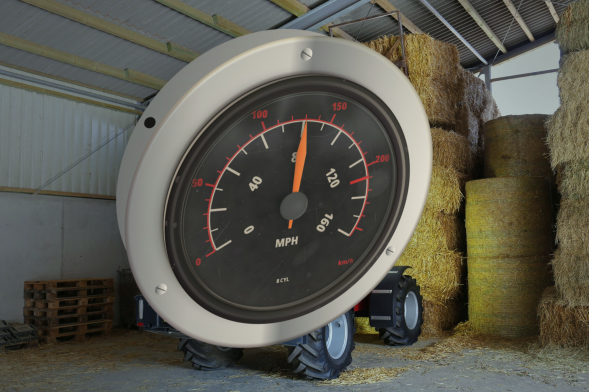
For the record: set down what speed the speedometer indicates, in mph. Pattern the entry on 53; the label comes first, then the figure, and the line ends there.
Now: 80
